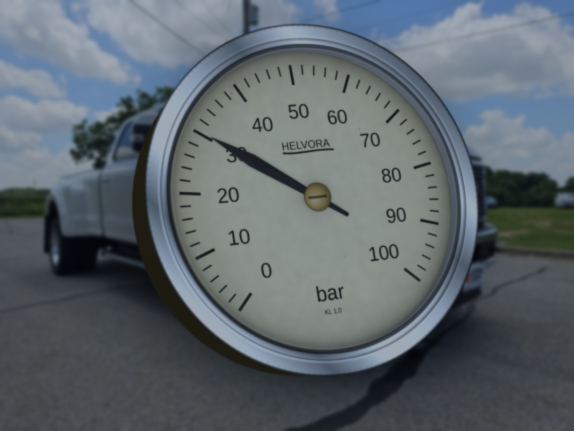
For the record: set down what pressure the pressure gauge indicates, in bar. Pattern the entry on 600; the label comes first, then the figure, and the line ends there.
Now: 30
